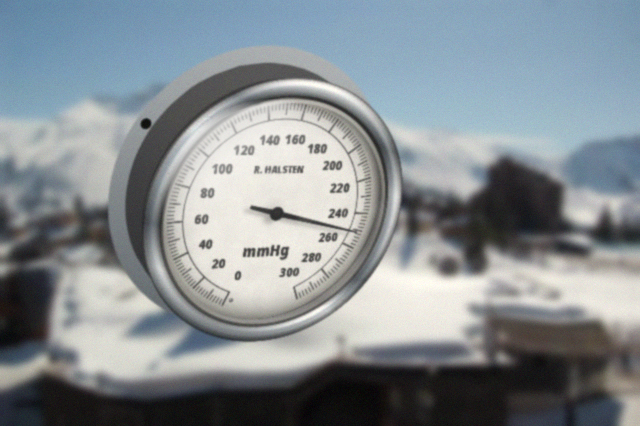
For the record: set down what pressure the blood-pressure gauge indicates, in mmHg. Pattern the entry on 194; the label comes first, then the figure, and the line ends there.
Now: 250
